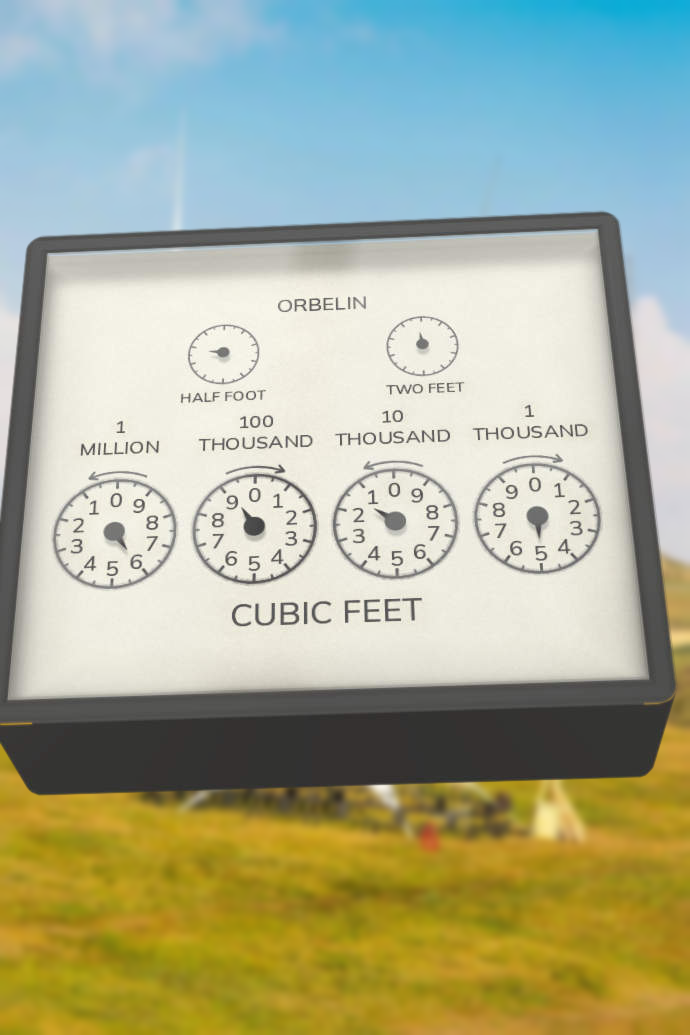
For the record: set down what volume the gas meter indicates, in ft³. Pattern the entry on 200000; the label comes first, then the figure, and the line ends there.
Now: 591500
